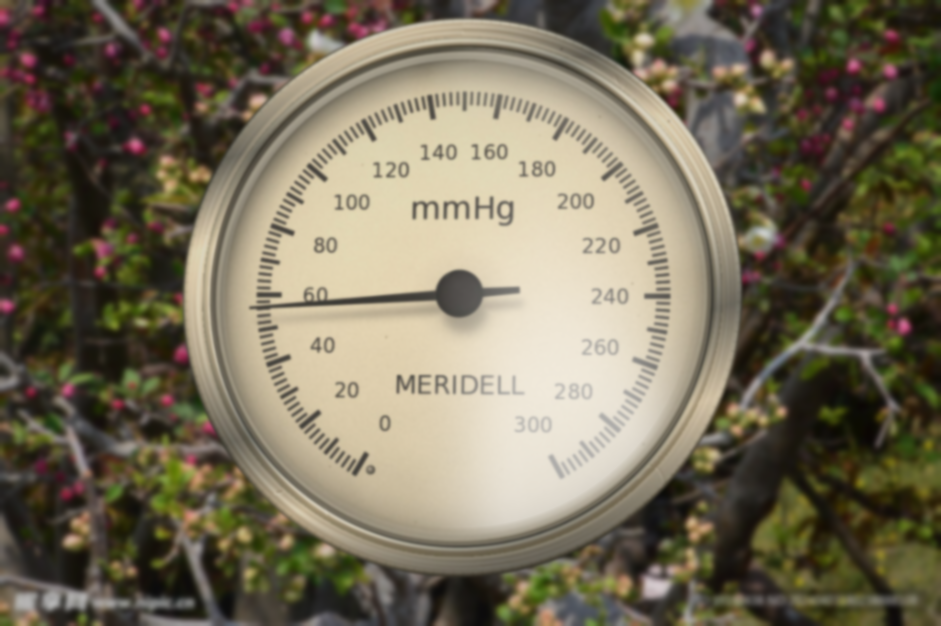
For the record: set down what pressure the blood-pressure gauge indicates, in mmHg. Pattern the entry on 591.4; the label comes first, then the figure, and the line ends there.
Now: 56
